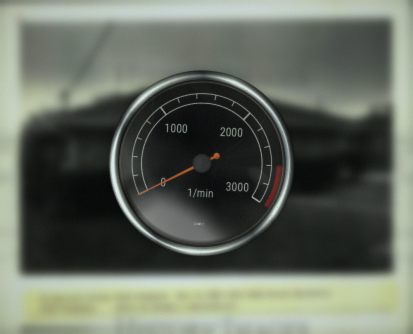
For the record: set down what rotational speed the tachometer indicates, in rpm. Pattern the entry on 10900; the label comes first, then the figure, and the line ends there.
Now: 0
